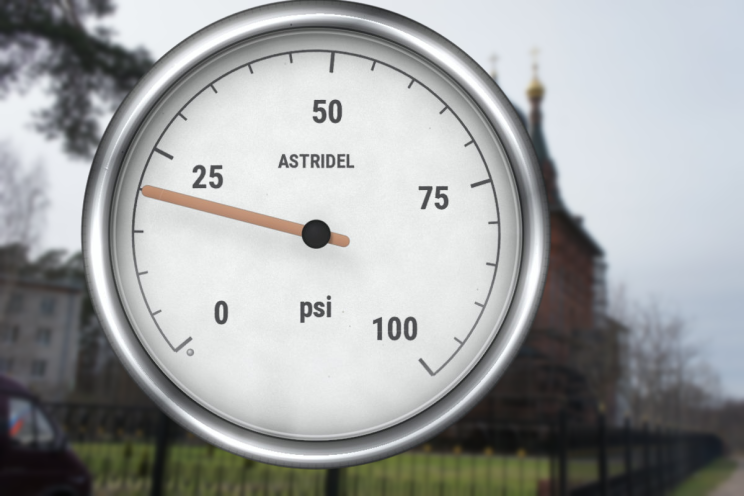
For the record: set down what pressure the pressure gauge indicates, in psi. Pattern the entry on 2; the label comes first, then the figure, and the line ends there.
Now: 20
